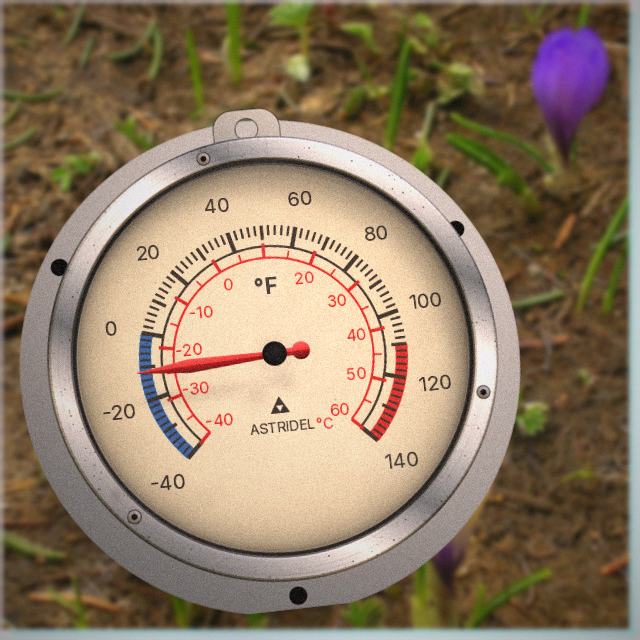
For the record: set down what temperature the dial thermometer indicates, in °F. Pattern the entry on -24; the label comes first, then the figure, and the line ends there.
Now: -12
